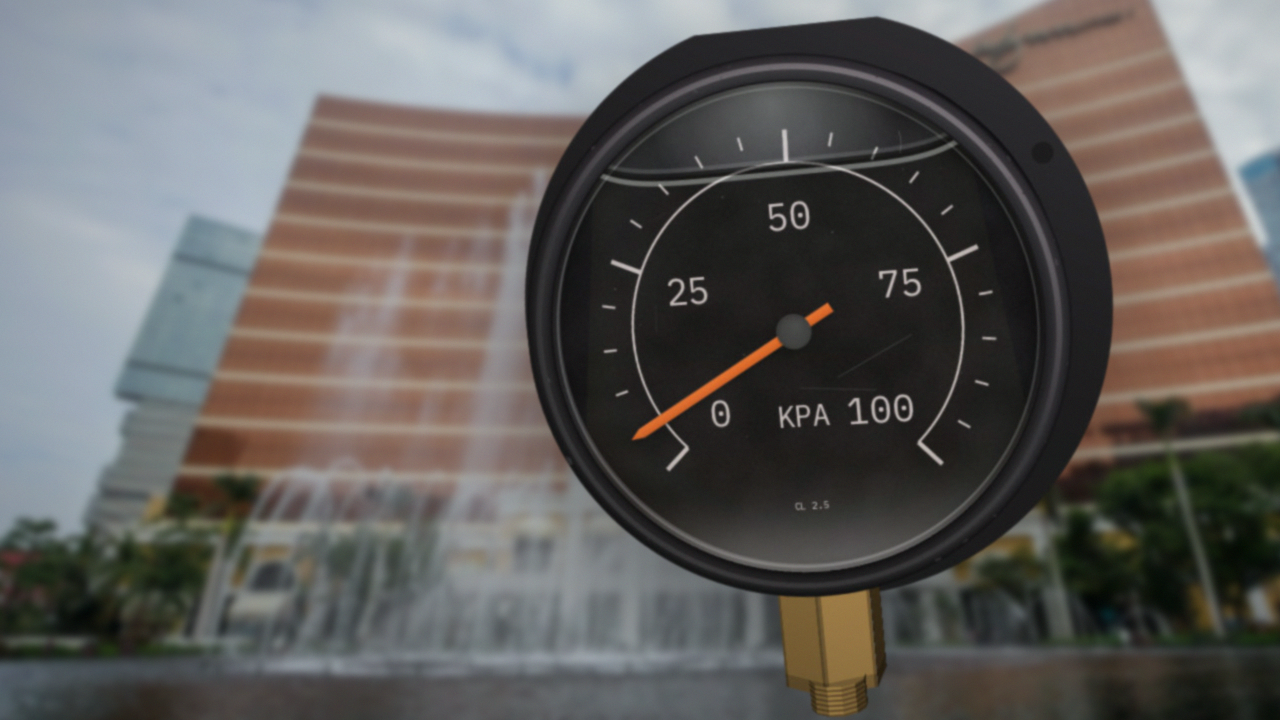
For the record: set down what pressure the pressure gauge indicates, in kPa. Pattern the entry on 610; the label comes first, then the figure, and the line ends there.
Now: 5
